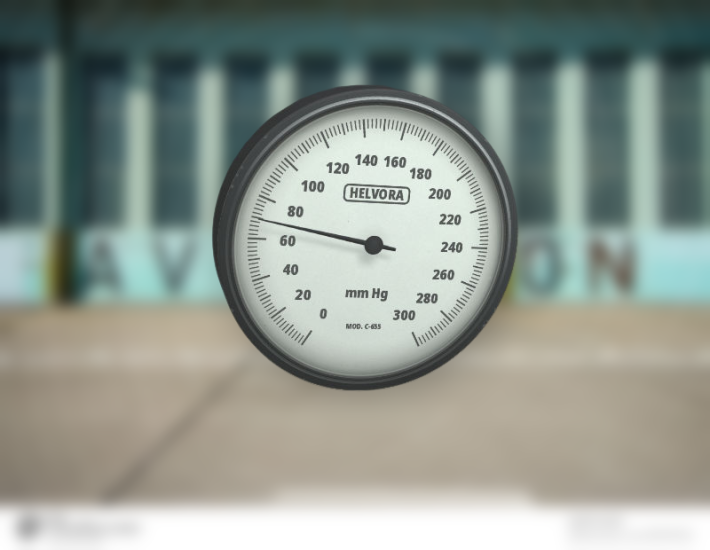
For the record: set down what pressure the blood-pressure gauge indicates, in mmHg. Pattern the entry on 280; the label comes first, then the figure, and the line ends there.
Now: 70
